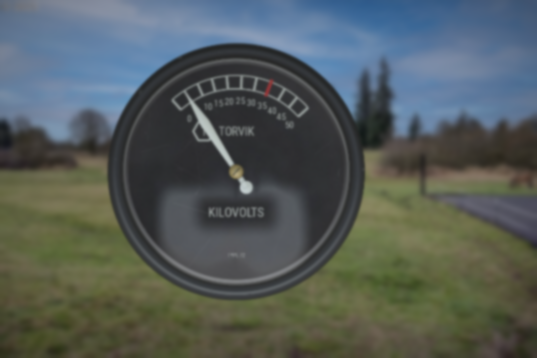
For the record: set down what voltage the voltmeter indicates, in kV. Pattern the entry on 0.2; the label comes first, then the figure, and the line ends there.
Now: 5
